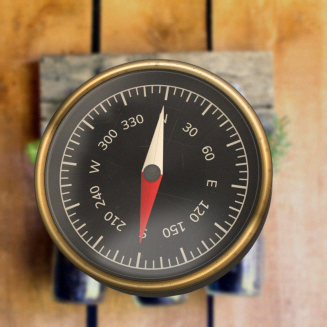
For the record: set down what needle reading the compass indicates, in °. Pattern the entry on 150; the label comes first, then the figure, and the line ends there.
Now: 180
